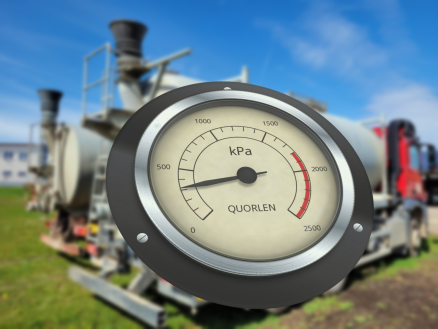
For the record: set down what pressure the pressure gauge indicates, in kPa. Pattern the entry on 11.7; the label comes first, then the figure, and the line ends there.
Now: 300
